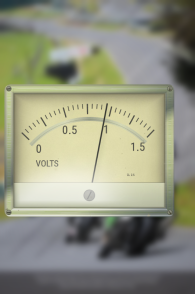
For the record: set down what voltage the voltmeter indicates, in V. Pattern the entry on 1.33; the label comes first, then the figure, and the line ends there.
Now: 0.95
